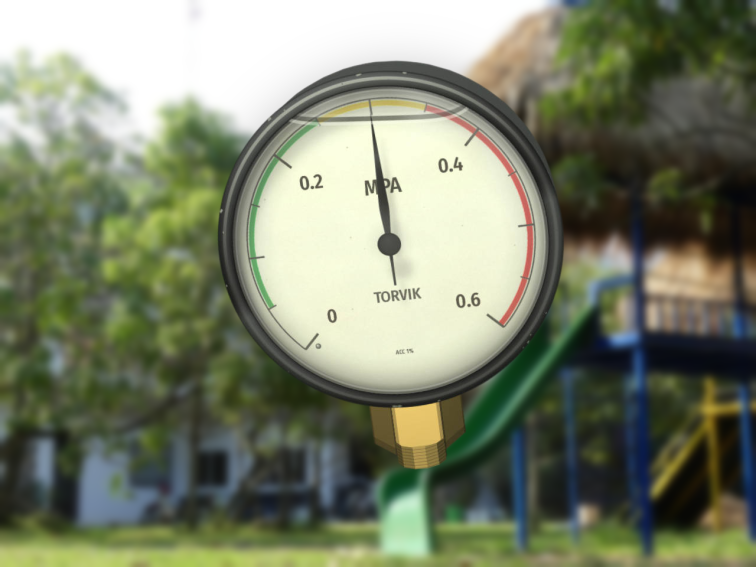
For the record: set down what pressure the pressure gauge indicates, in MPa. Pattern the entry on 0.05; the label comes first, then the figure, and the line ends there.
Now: 0.3
